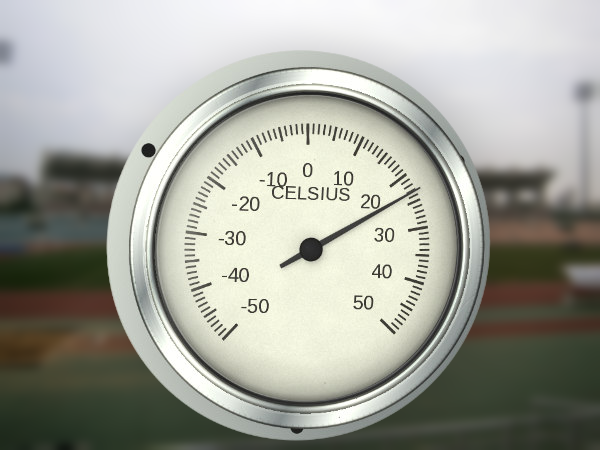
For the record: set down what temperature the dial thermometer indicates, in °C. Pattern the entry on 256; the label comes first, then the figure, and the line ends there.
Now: 23
